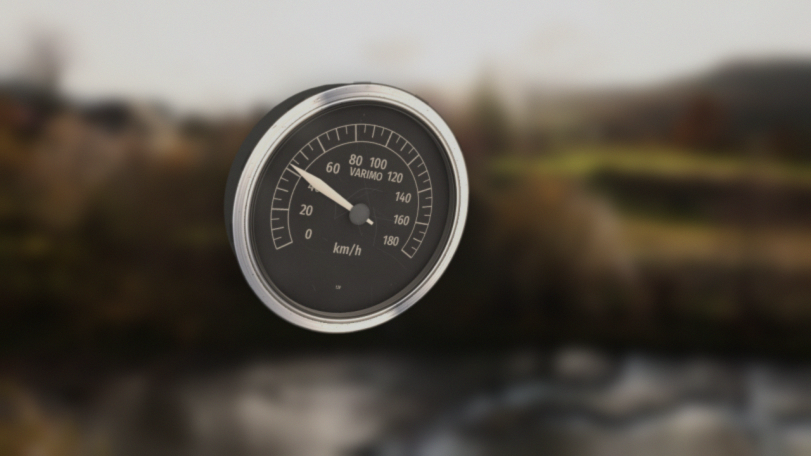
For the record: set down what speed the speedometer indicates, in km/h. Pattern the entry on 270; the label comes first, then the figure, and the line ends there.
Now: 42.5
